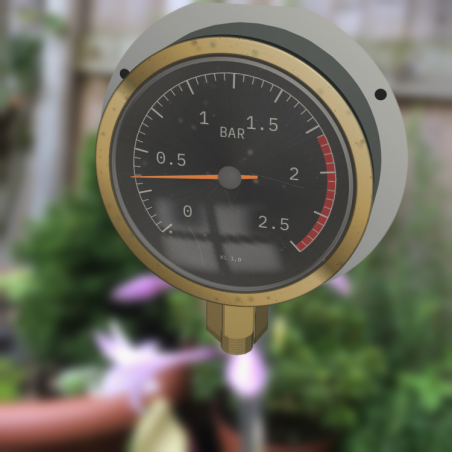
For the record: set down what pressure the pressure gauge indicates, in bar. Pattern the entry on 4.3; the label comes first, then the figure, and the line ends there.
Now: 0.35
